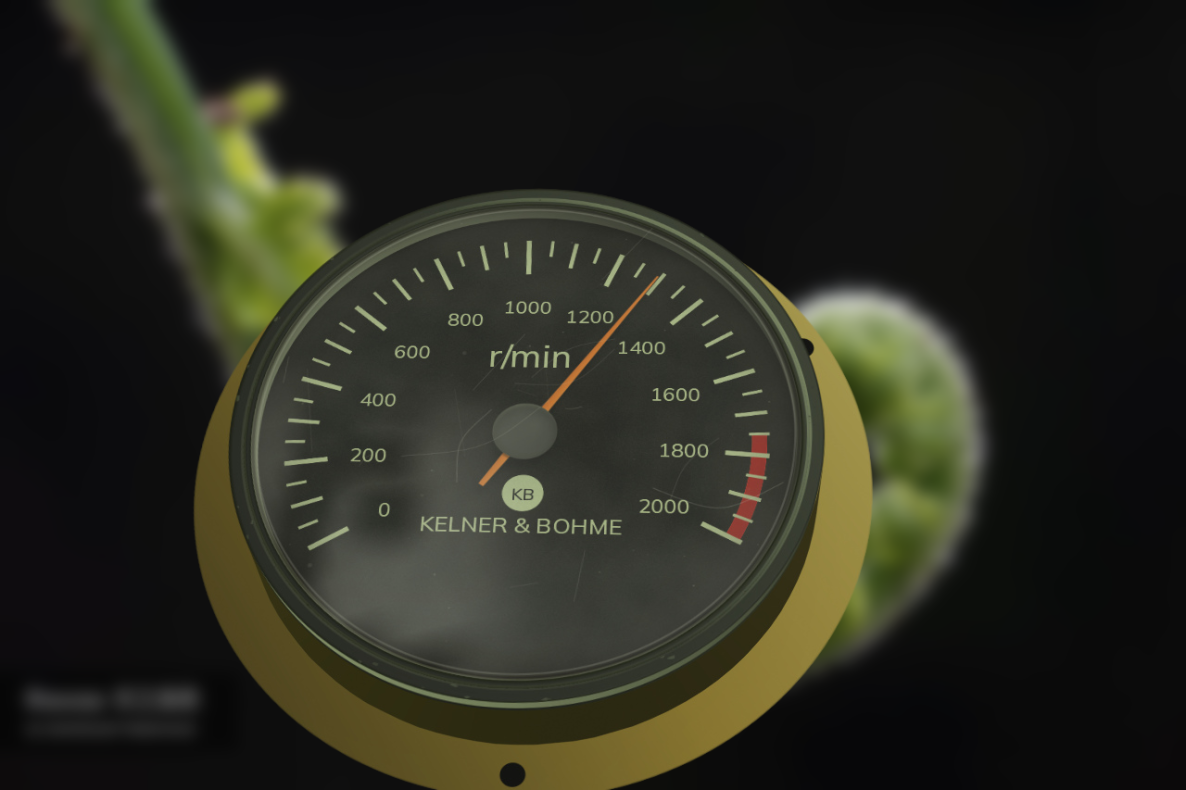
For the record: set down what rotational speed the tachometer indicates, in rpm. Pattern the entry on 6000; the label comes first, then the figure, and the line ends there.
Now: 1300
